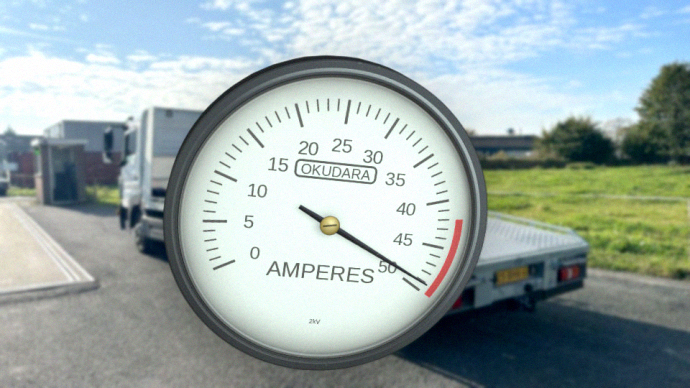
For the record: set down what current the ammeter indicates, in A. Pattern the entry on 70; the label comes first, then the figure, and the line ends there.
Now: 49
